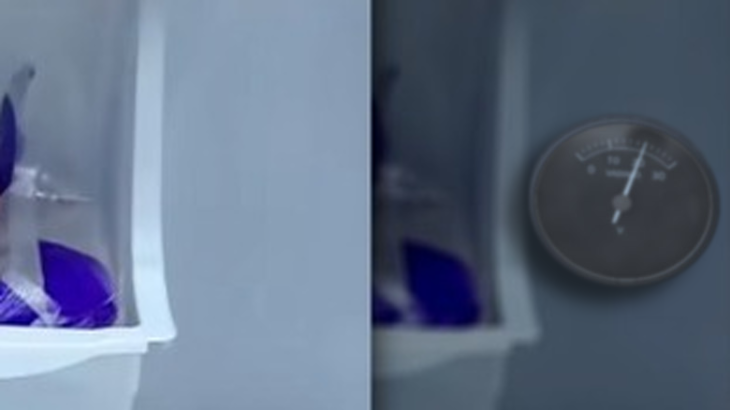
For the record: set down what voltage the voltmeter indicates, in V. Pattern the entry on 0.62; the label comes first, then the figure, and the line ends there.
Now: 20
